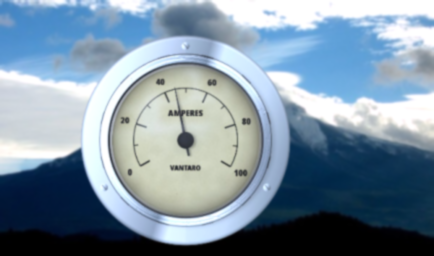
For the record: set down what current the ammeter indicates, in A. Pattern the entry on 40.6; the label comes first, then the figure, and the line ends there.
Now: 45
